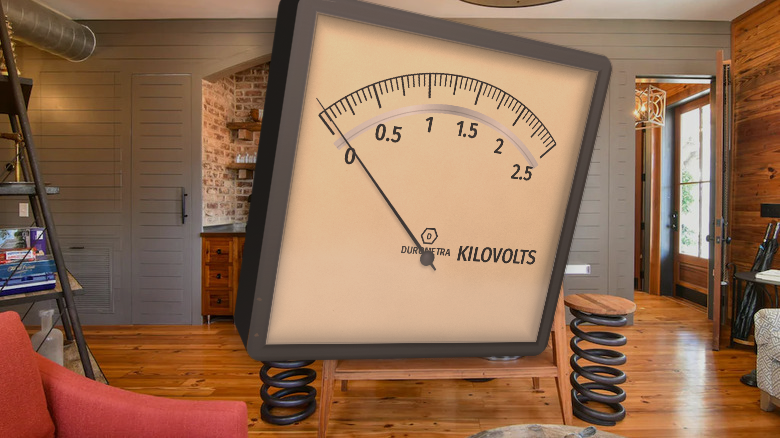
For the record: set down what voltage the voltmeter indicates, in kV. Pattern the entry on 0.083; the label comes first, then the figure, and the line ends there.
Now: 0.05
